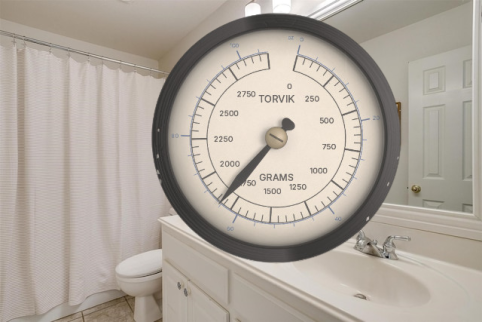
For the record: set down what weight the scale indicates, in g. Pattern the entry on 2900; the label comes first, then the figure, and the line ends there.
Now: 1825
